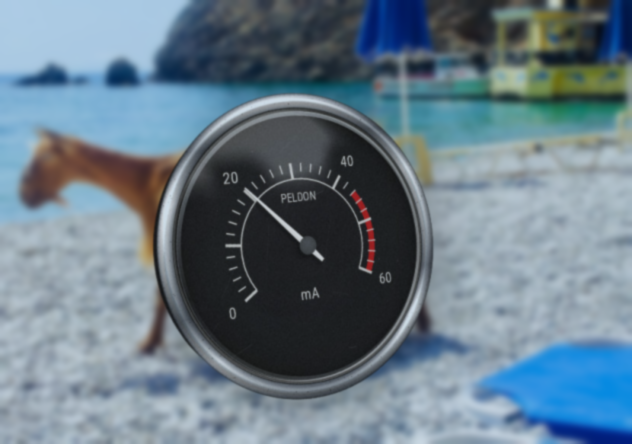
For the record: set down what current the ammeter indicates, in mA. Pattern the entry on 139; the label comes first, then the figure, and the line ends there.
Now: 20
